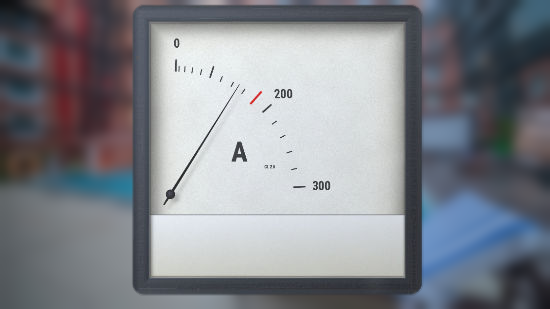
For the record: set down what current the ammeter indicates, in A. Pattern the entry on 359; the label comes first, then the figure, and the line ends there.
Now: 150
